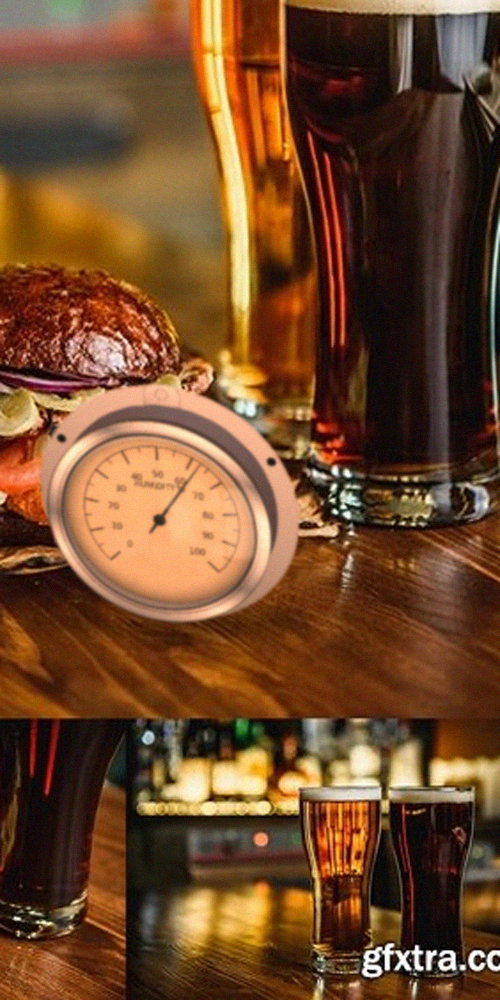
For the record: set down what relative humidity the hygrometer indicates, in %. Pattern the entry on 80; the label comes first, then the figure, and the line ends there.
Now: 62.5
